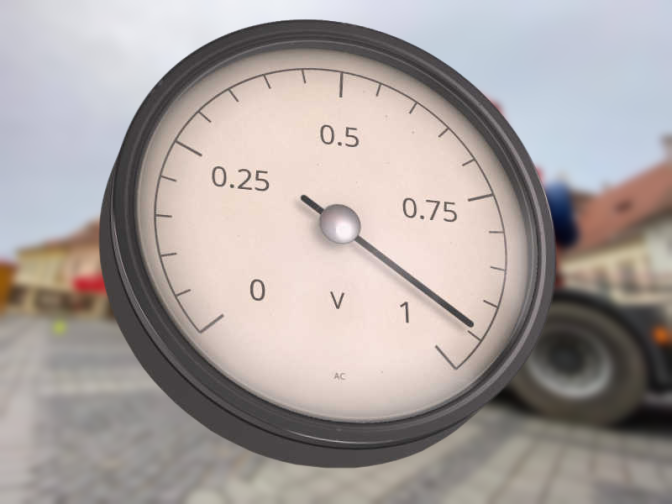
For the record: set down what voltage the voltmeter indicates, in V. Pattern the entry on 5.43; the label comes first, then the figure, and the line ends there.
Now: 0.95
